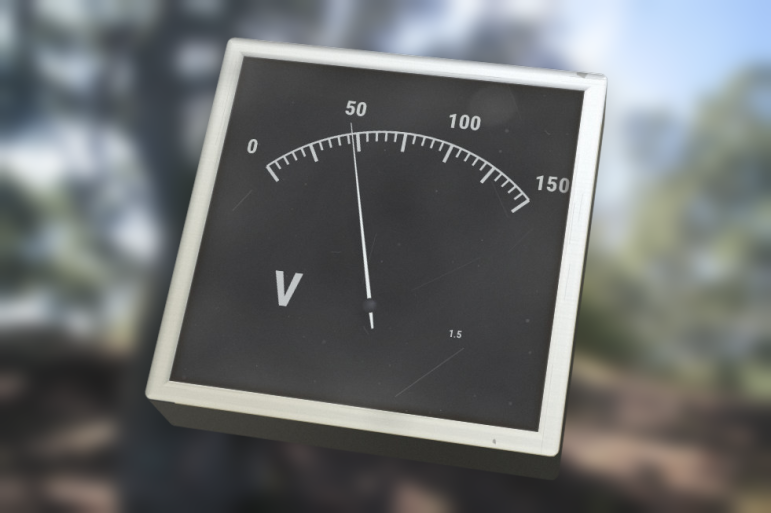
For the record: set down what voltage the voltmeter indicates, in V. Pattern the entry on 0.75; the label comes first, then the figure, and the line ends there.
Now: 47.5
